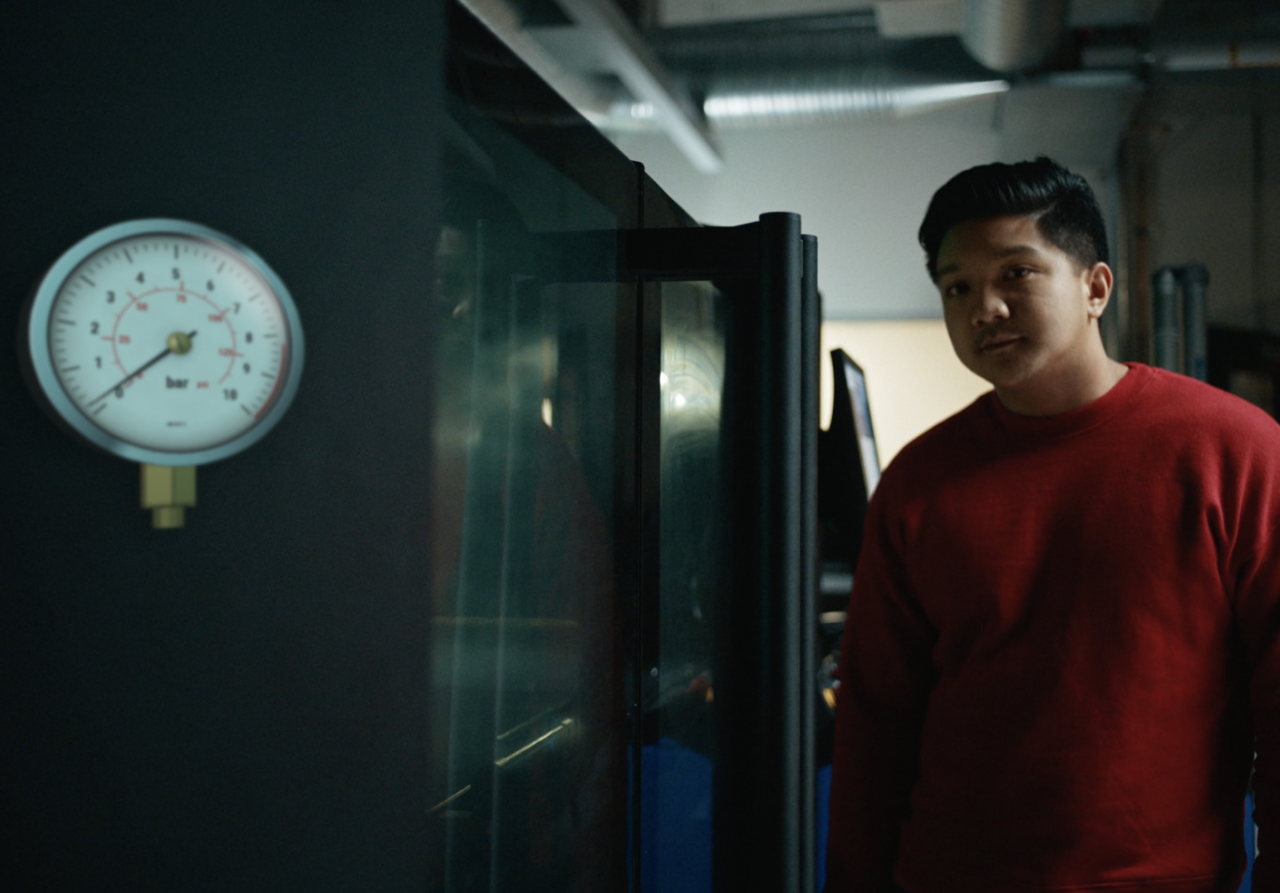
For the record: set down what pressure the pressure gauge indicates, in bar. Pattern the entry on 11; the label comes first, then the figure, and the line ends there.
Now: 0.2
